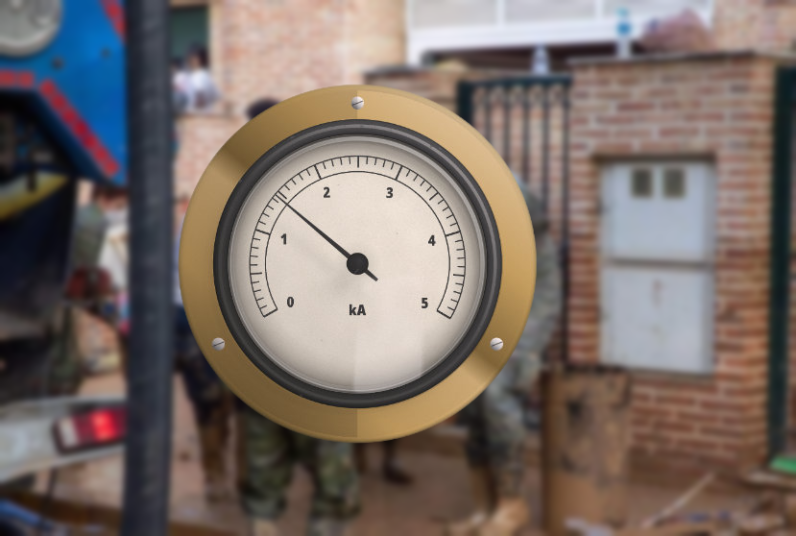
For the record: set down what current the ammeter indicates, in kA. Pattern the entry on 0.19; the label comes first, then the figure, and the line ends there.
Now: 1.45
